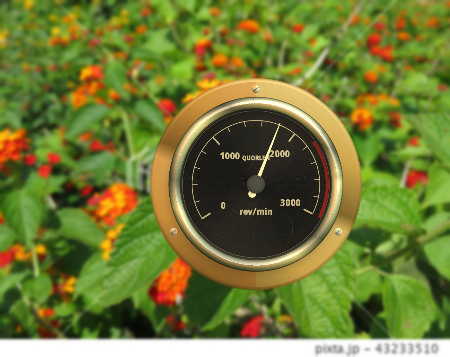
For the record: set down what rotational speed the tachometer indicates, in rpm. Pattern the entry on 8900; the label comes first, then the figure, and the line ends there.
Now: 1800
